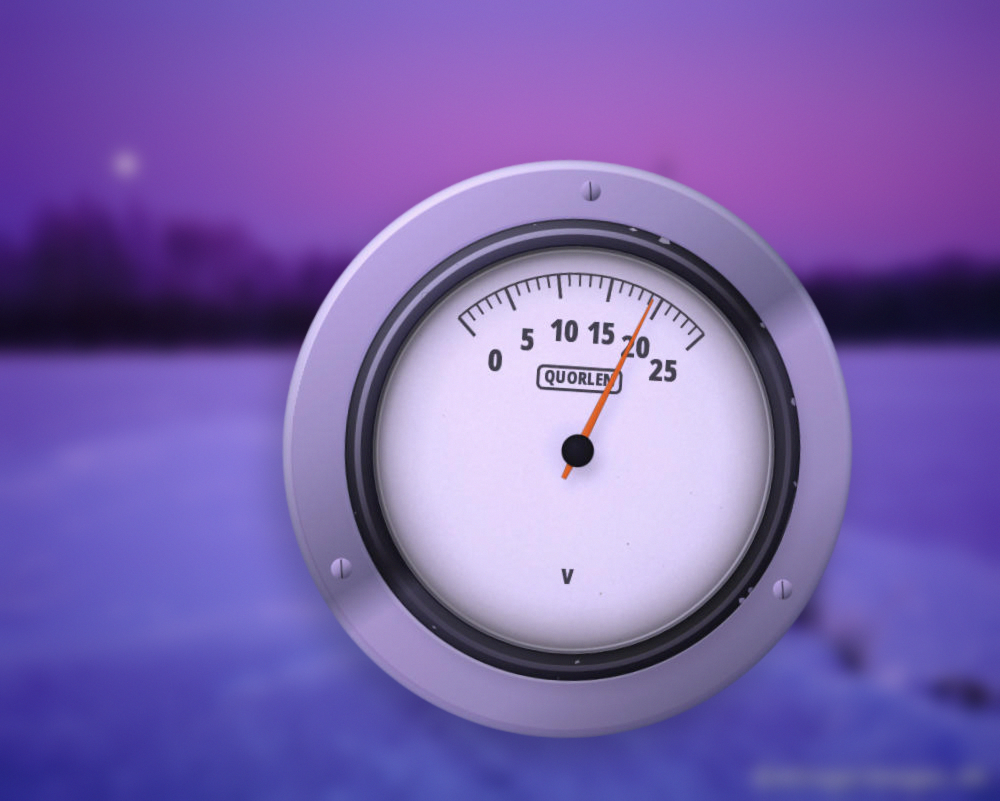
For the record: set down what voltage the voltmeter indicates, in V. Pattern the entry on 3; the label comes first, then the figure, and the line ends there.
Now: 19
